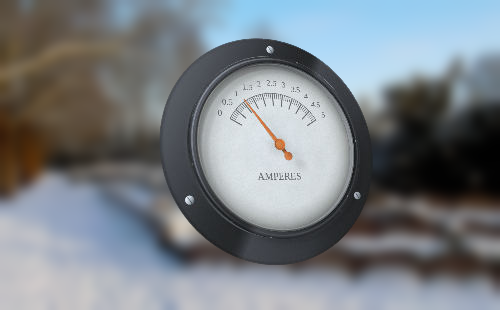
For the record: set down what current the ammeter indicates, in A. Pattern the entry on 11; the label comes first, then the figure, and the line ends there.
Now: 1
